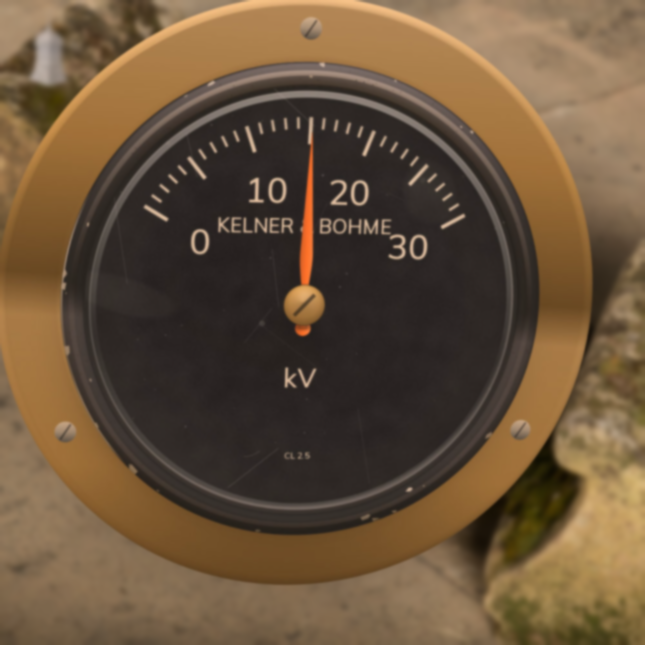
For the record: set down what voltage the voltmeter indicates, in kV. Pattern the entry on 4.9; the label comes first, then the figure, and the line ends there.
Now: 15
